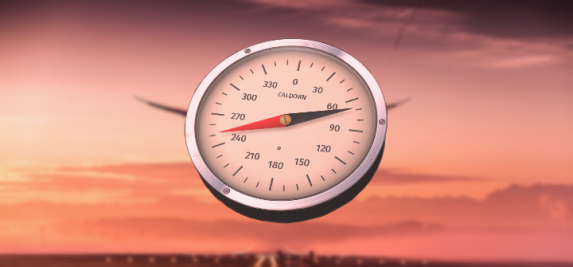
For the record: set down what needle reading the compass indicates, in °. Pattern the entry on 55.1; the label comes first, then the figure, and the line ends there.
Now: 250
